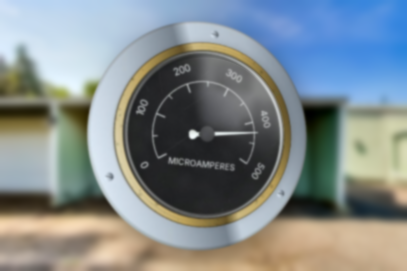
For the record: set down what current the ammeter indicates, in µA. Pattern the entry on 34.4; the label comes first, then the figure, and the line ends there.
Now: 425
